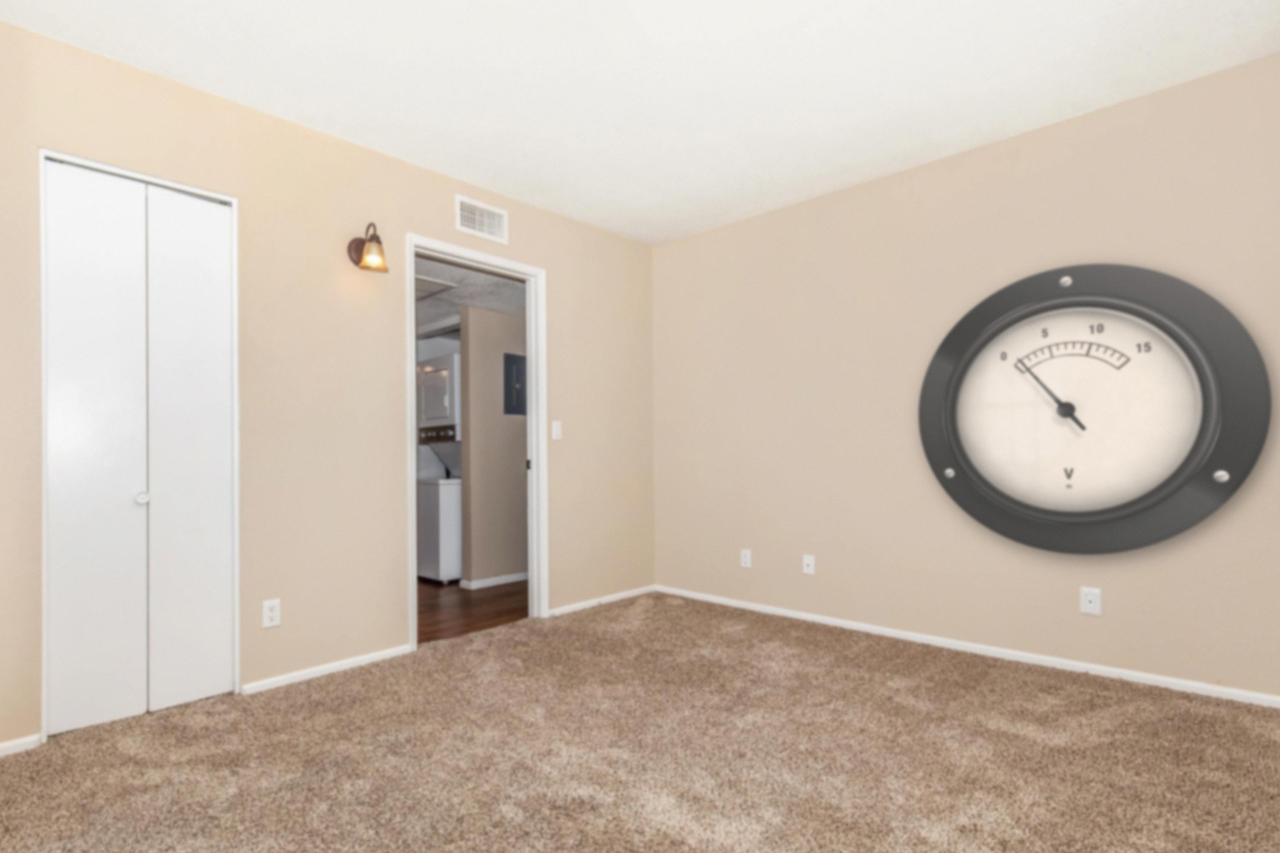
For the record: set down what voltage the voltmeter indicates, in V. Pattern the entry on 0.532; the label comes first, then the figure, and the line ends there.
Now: 1
